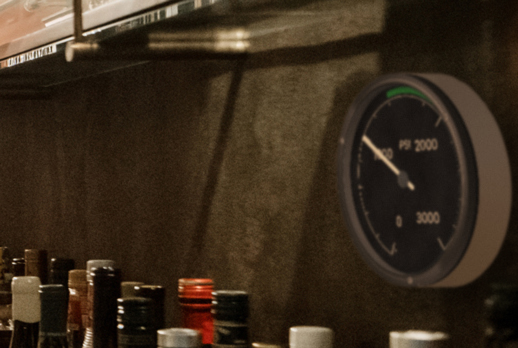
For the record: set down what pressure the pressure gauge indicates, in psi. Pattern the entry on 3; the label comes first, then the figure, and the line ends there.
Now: 1000
